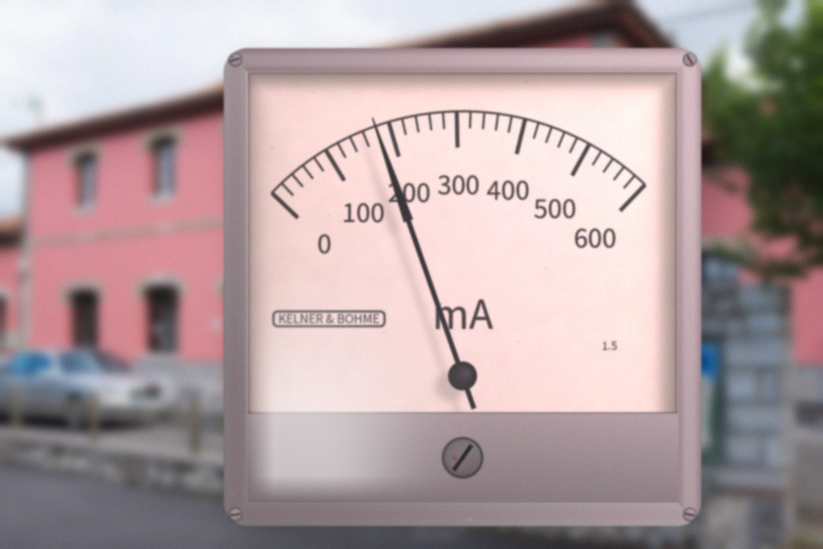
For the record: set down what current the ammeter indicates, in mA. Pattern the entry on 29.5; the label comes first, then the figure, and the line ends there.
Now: 180
